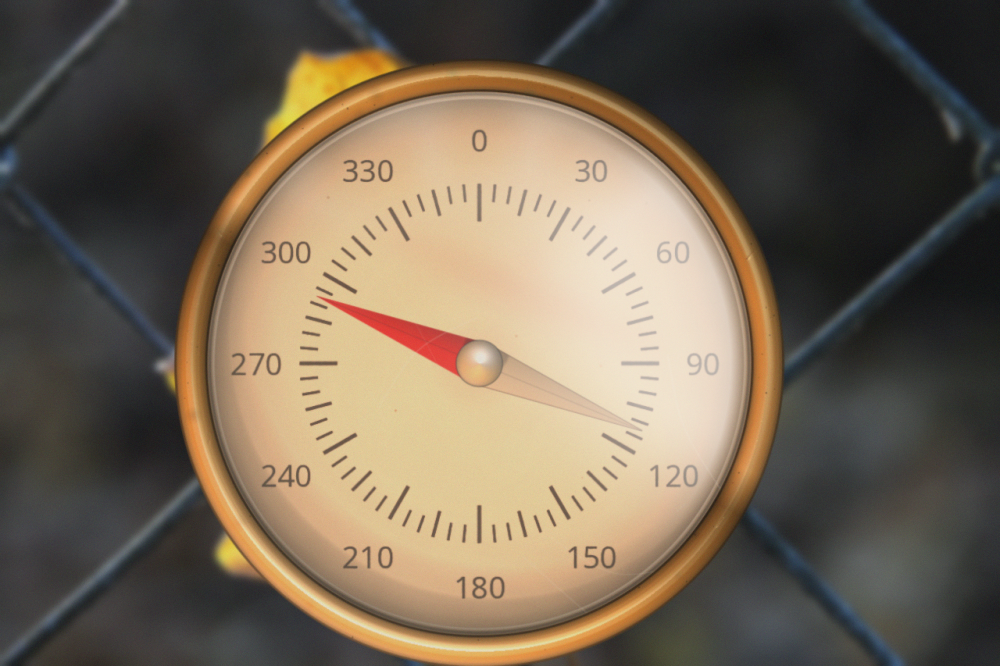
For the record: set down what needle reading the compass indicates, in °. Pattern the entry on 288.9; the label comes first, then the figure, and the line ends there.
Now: 292.5
